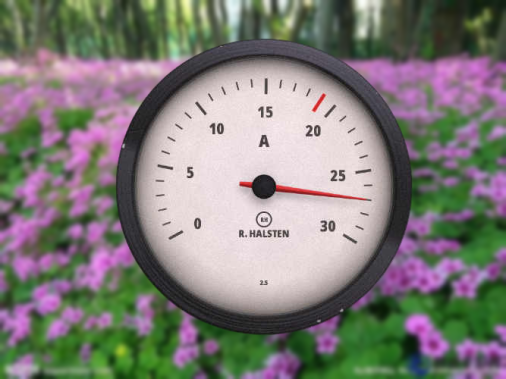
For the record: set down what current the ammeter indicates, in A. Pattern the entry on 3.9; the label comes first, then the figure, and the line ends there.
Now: 27
